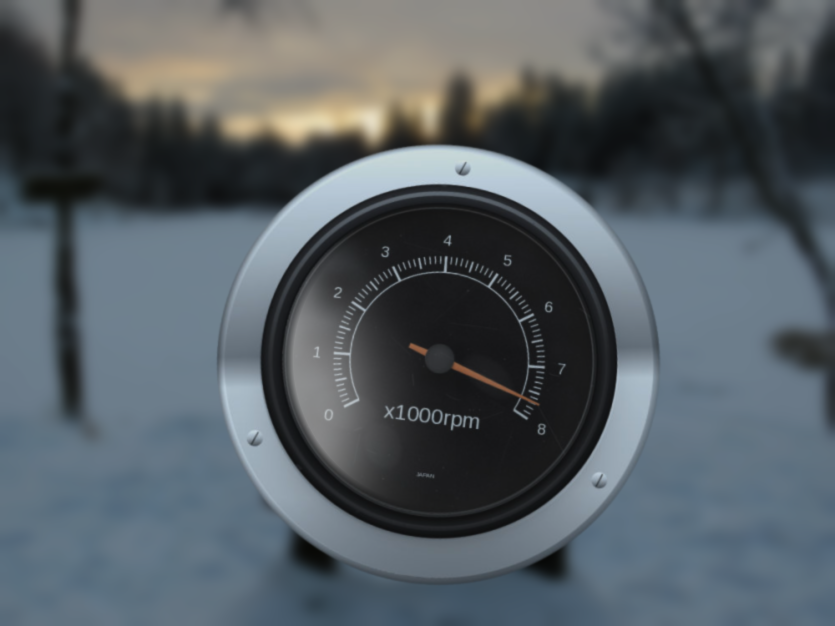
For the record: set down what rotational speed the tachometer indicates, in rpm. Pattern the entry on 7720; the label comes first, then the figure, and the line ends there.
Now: 7700
